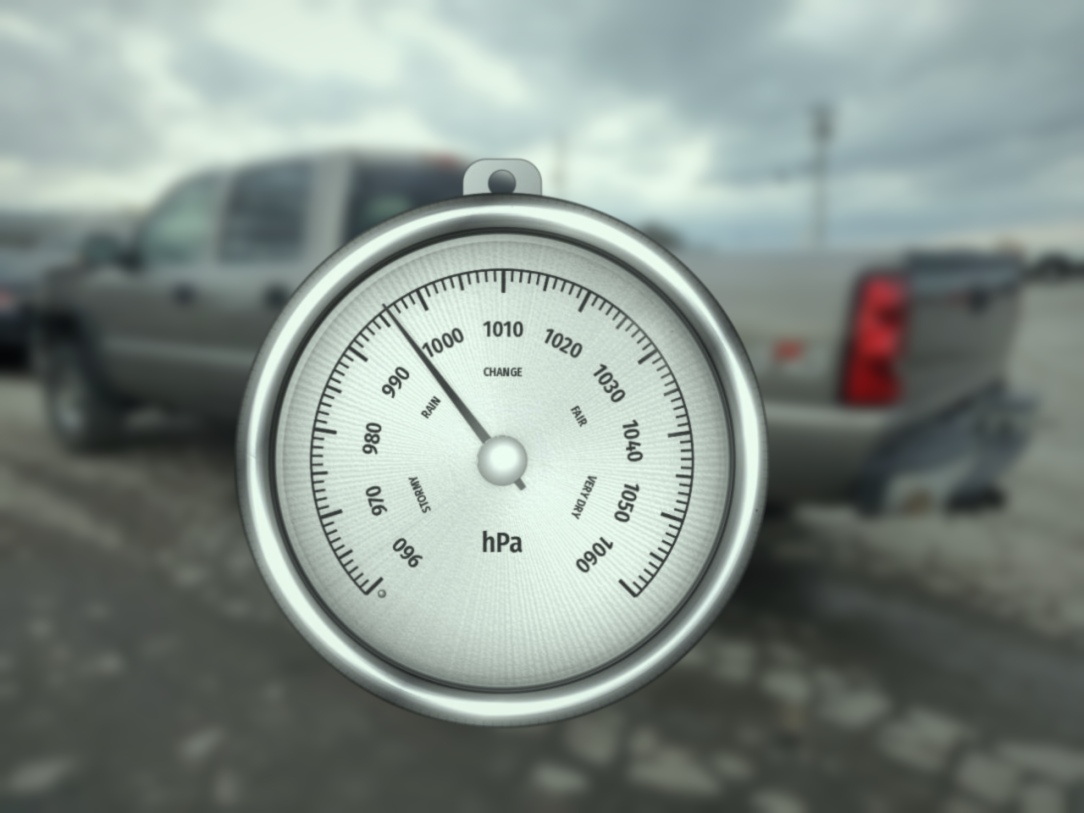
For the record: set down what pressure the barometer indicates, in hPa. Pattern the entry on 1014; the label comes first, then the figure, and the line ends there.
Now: 996
